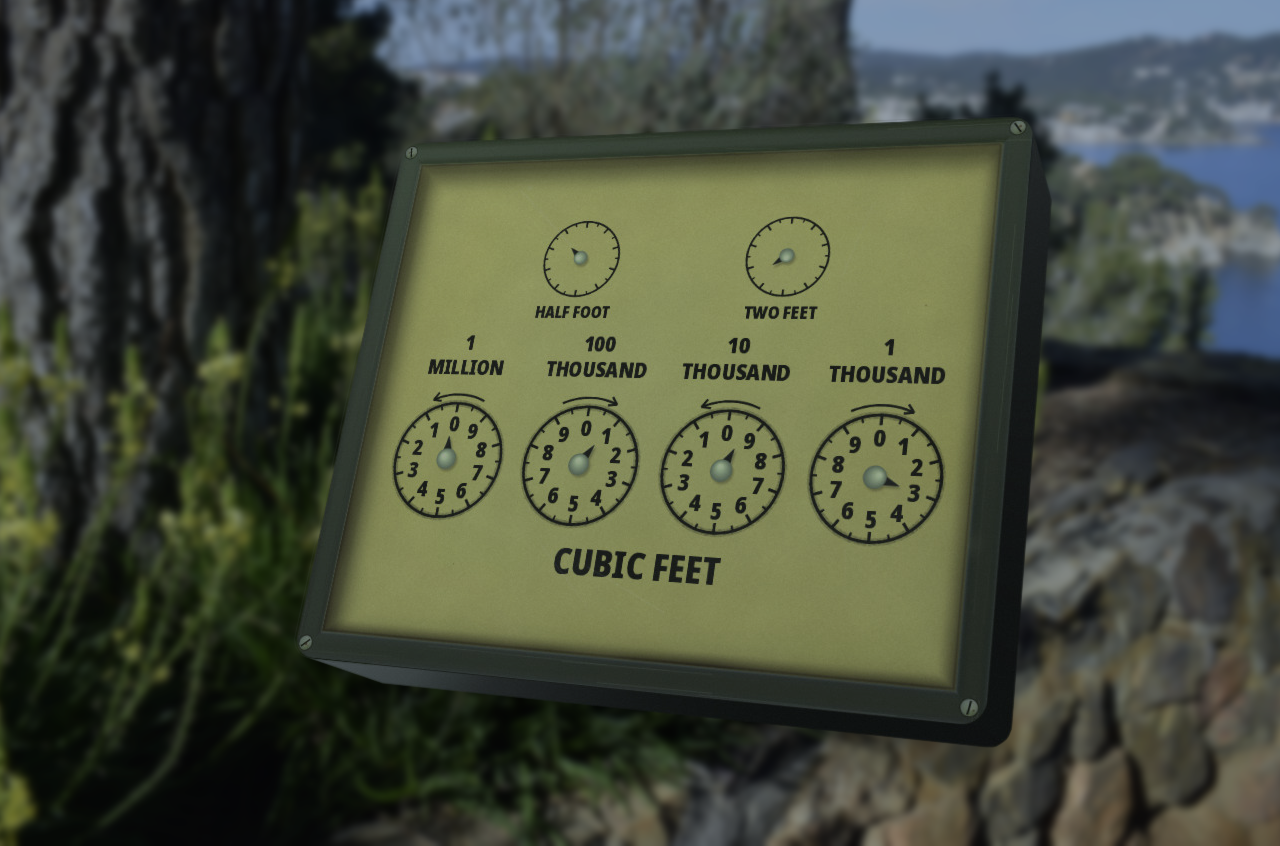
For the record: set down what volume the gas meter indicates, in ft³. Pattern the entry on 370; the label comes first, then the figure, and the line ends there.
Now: 9300
